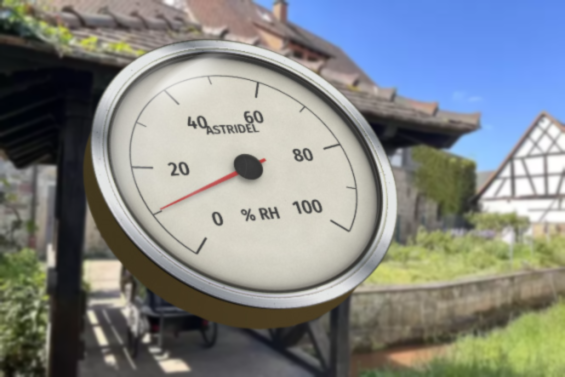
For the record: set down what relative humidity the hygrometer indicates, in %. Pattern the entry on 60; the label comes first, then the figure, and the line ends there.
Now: 10
